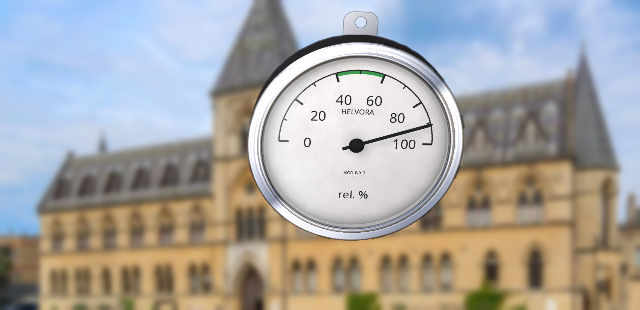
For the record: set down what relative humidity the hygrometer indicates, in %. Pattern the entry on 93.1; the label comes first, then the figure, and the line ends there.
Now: 90
